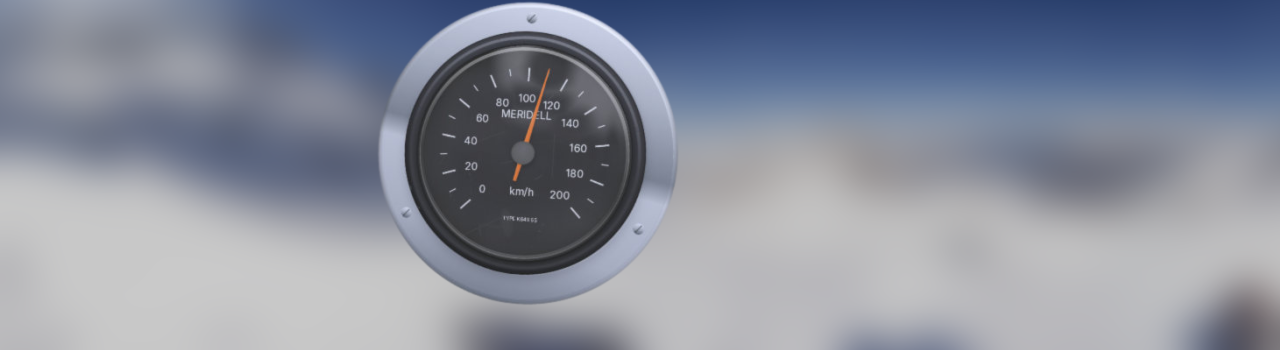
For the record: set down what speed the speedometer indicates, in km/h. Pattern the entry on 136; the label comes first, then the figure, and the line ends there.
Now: 110
